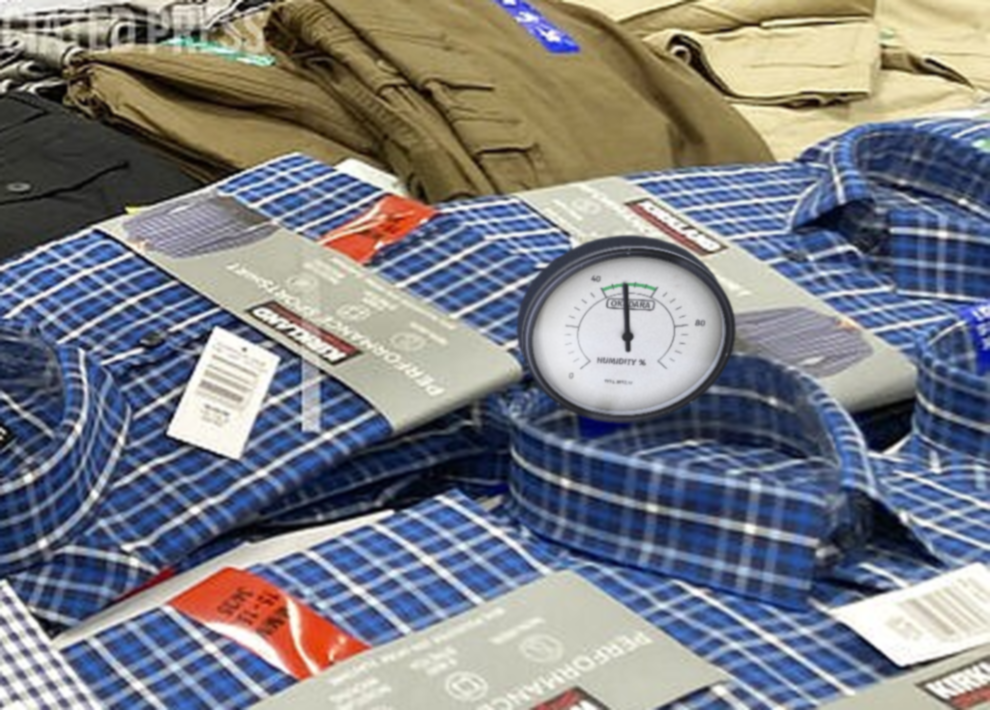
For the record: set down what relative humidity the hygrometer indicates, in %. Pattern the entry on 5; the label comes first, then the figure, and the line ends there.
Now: 48
